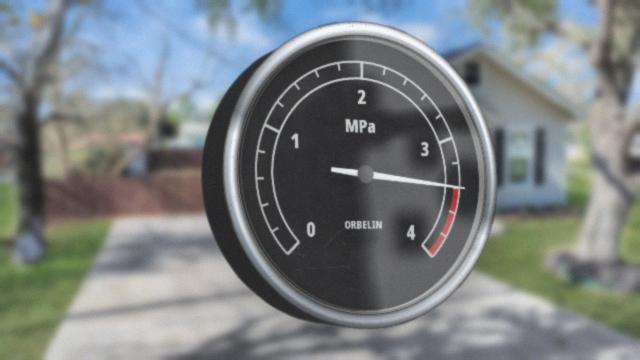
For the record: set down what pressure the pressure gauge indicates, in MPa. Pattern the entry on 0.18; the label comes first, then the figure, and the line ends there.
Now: 3.4
